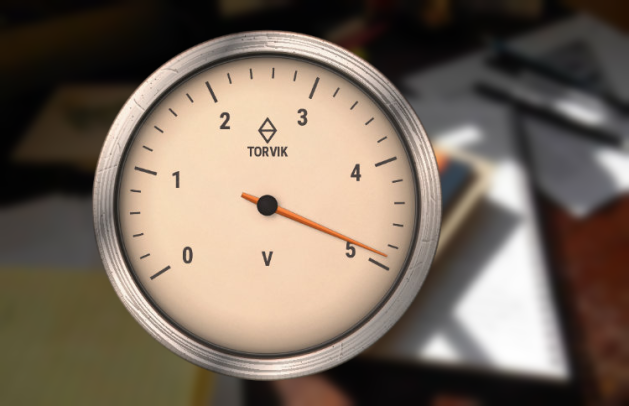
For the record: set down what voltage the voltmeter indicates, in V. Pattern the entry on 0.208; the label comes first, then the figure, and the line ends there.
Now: 4.9
